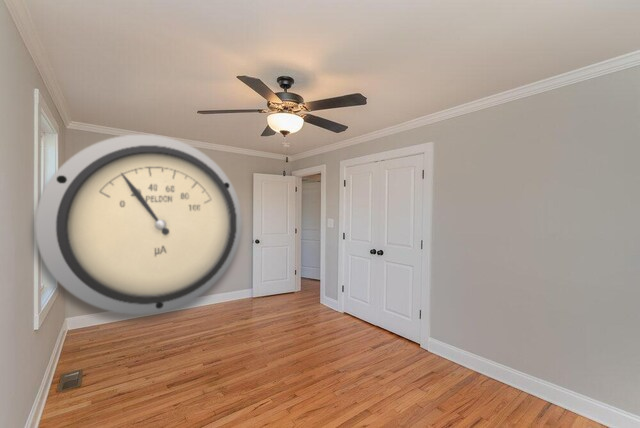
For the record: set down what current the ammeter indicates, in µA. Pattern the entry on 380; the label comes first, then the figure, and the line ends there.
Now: 20
